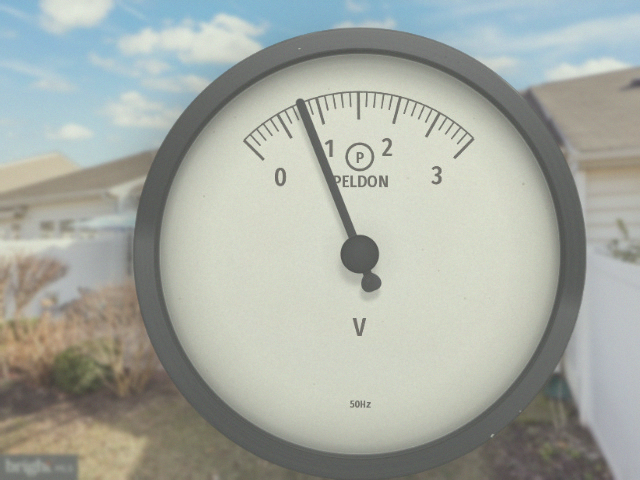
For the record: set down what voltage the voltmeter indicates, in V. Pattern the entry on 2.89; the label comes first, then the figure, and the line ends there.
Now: 0.8
